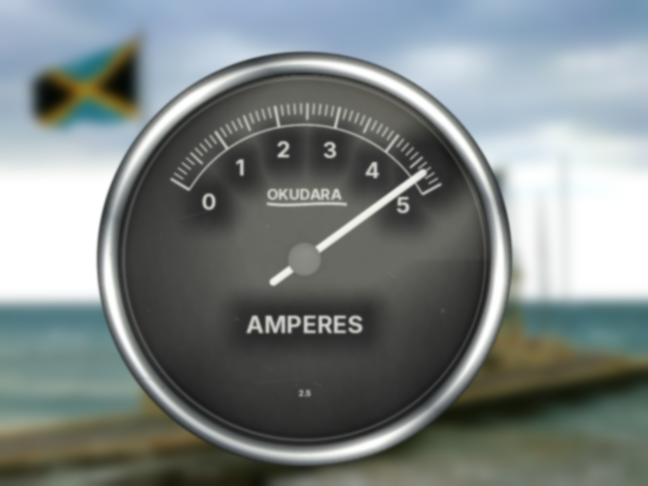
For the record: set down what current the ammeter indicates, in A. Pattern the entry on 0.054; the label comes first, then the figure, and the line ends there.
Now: 4.7
